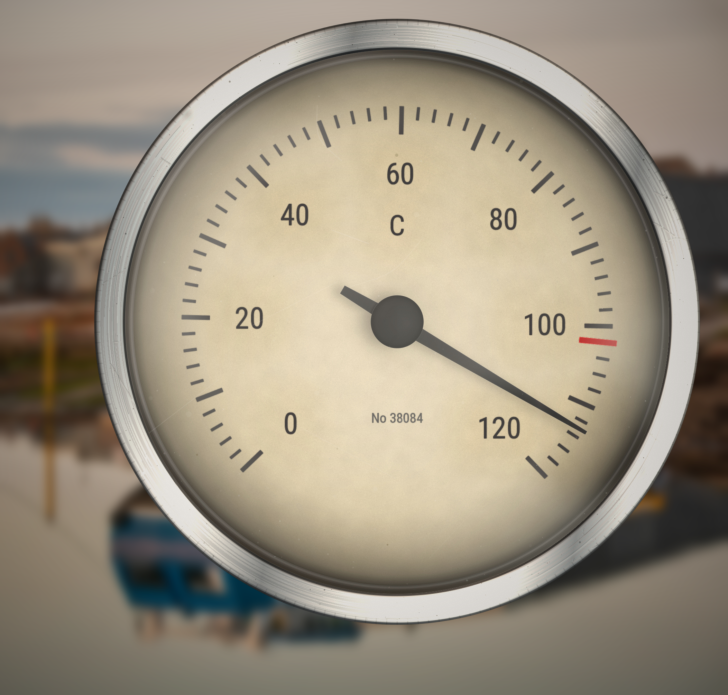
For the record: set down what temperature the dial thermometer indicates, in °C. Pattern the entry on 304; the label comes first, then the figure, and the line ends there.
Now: 113
